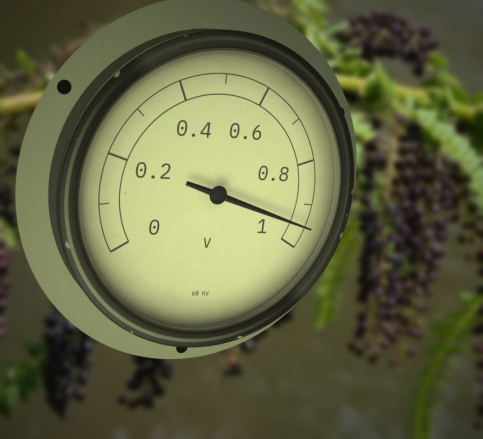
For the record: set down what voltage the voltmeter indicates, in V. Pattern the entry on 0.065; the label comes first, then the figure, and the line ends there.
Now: 0.95
